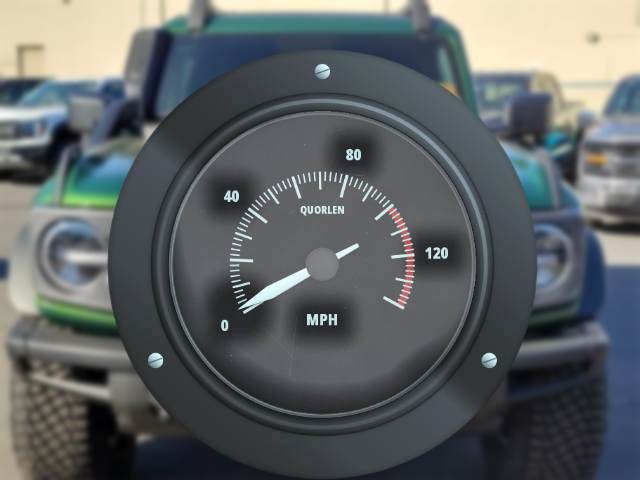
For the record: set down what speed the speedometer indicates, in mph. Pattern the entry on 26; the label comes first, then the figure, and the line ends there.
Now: 2
